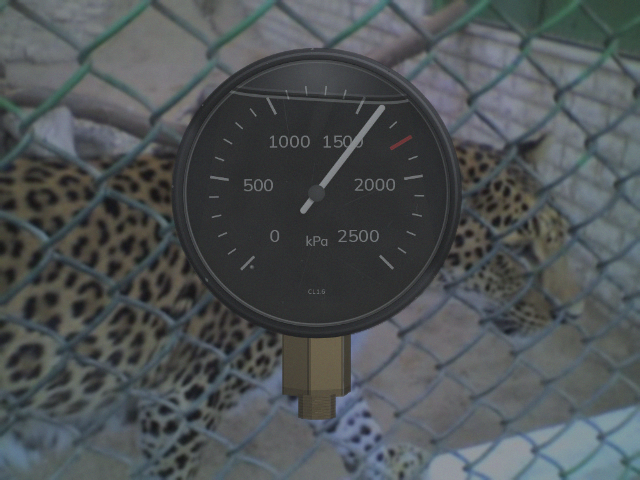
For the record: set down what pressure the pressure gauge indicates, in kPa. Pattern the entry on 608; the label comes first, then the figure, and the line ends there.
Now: 1600
